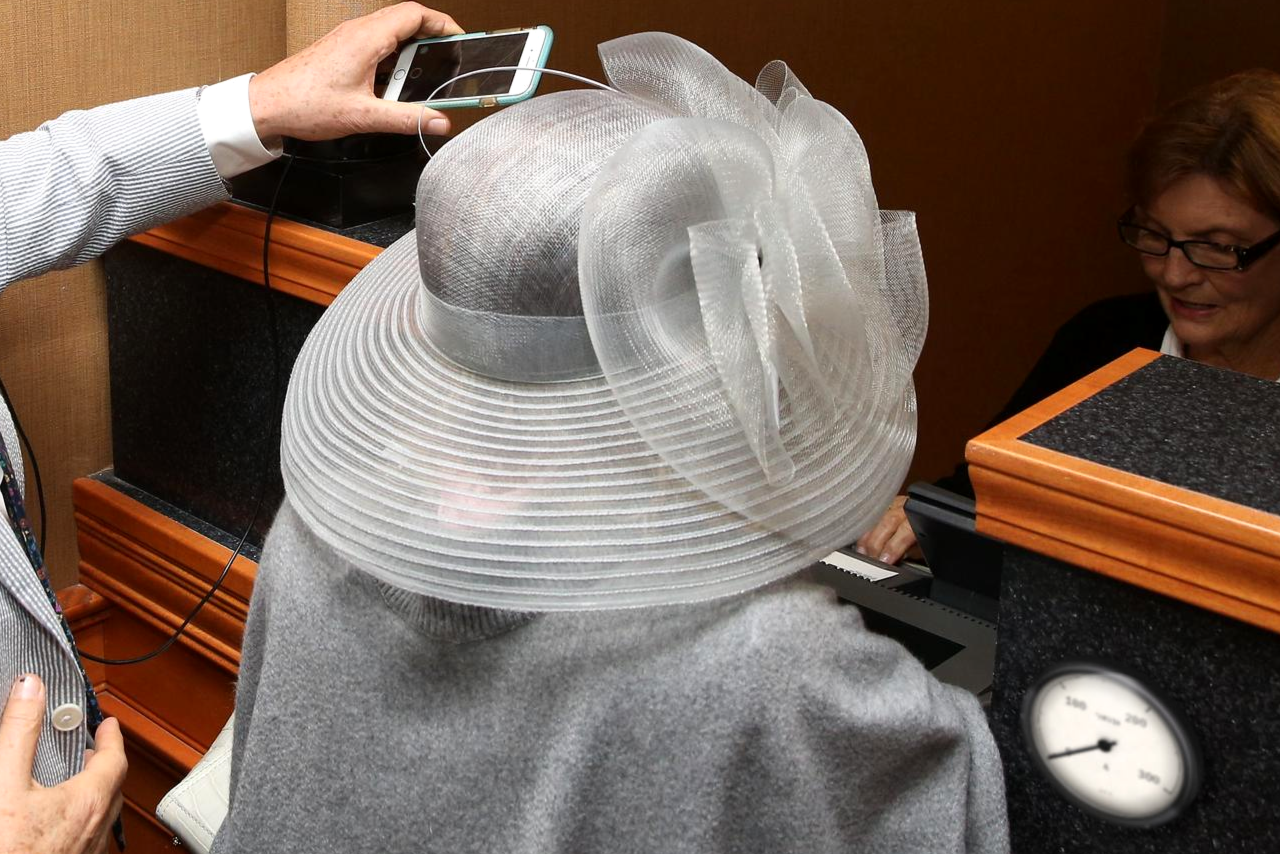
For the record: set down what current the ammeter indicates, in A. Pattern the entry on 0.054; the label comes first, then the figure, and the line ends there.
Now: 0
